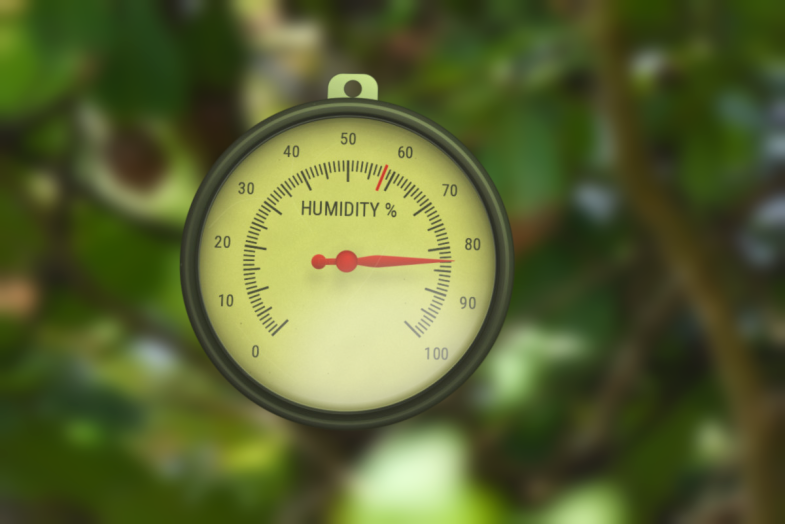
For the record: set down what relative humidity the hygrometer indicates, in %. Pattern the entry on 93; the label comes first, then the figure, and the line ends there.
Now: 83
